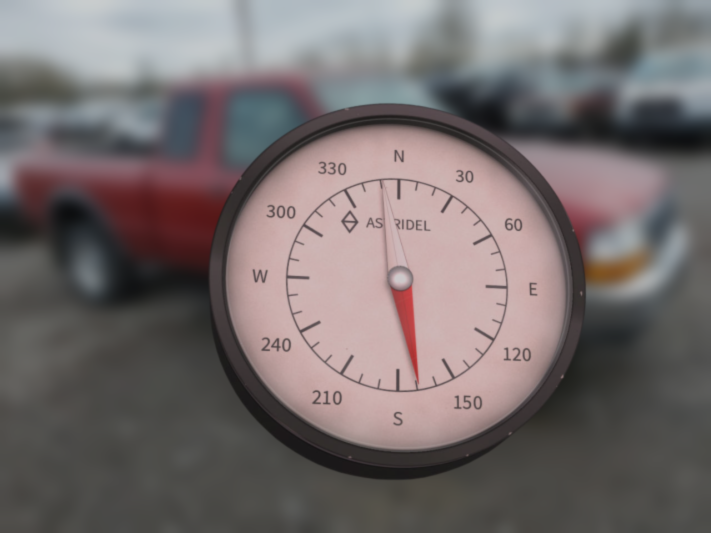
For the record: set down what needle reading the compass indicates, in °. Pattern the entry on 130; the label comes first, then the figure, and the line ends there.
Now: 170
